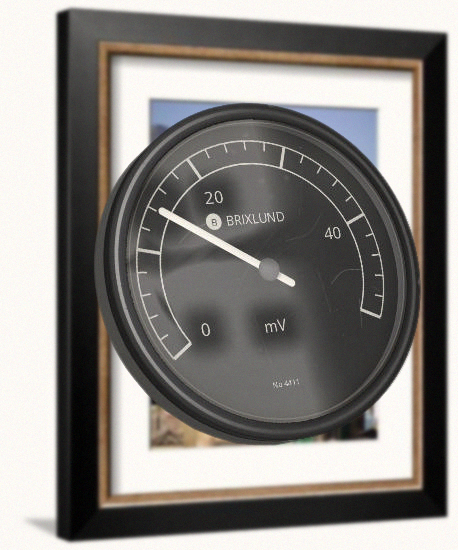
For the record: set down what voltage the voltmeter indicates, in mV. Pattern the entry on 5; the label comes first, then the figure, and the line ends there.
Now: 14
